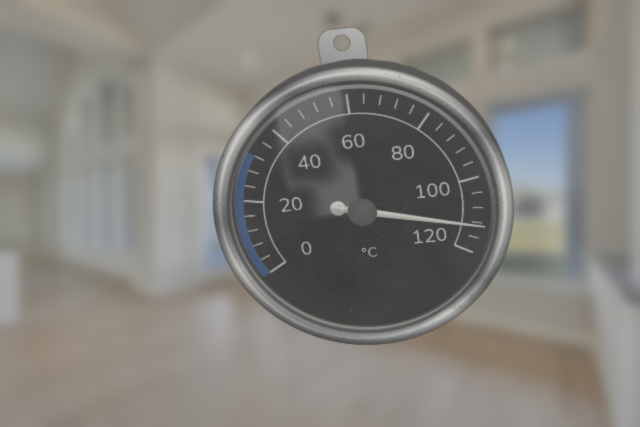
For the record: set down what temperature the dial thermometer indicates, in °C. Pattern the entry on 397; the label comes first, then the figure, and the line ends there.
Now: 112
